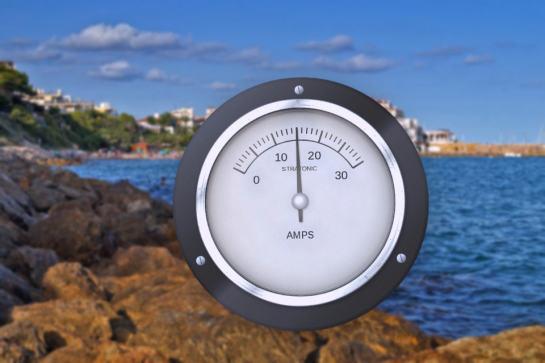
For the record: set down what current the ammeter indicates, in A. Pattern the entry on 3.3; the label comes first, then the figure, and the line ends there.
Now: 15
